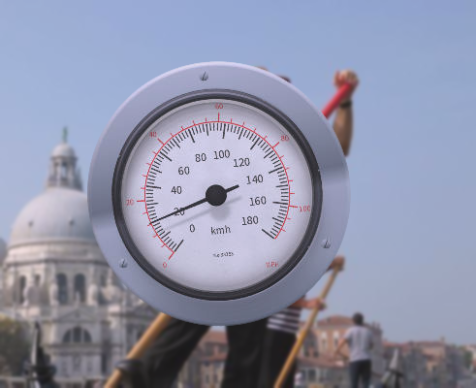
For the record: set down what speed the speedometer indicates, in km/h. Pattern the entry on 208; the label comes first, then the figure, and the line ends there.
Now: 20
